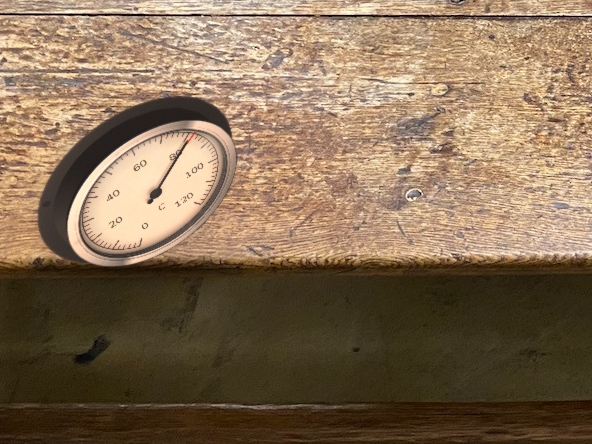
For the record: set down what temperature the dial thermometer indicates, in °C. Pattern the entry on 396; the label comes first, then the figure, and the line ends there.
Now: 80
